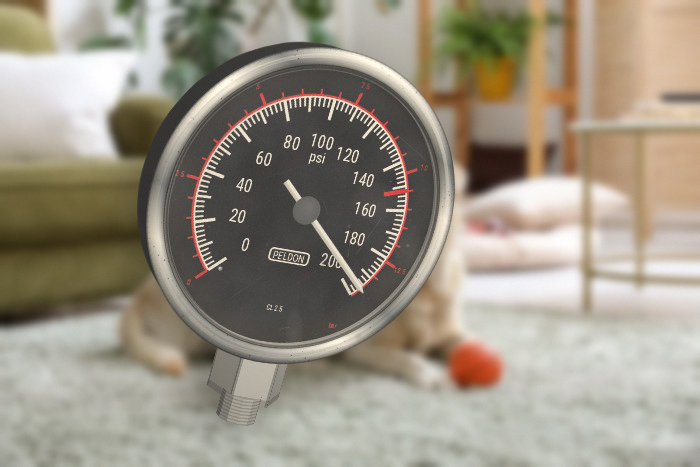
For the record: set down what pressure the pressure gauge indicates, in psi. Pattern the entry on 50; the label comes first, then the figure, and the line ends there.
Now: 196
